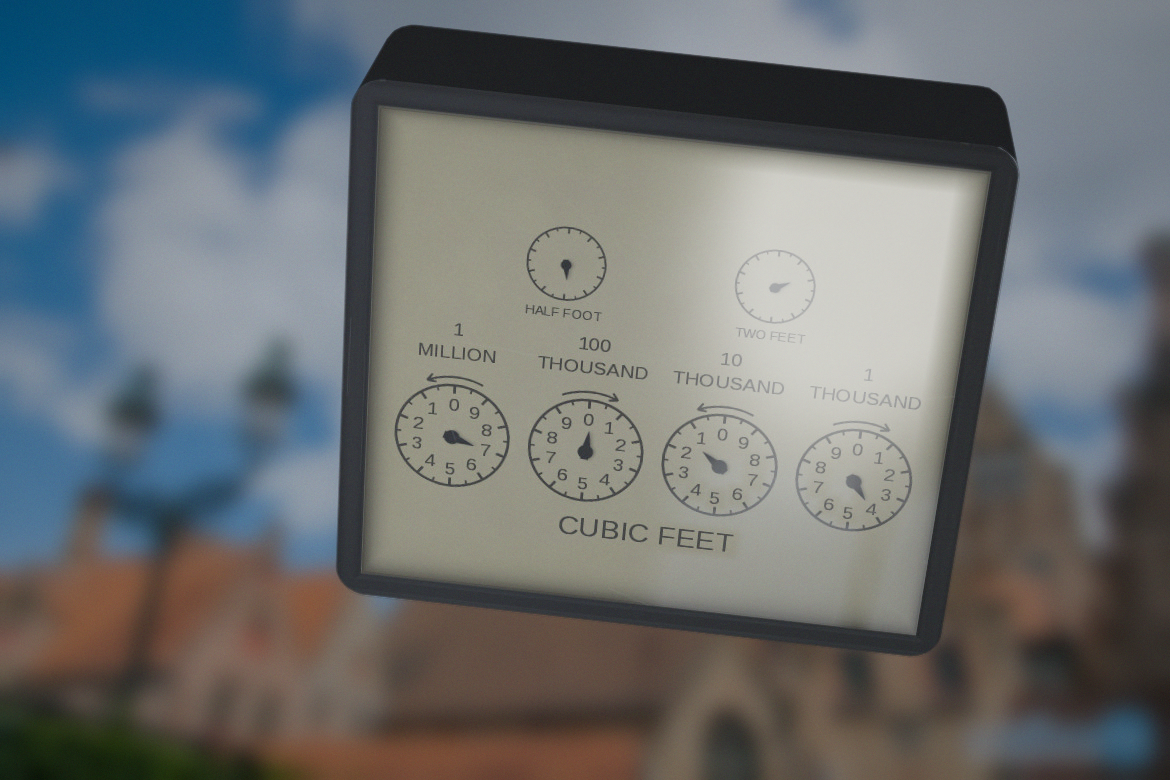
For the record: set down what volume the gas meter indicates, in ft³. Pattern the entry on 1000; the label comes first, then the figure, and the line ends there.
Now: 701400
